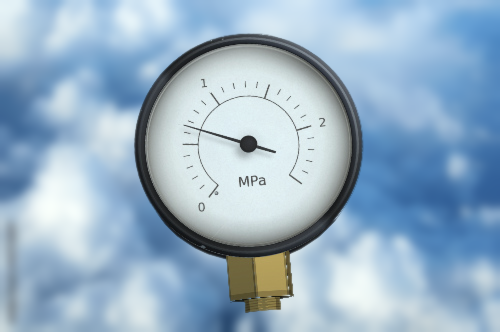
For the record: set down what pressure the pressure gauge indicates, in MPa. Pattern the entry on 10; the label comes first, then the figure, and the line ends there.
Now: 0.65
